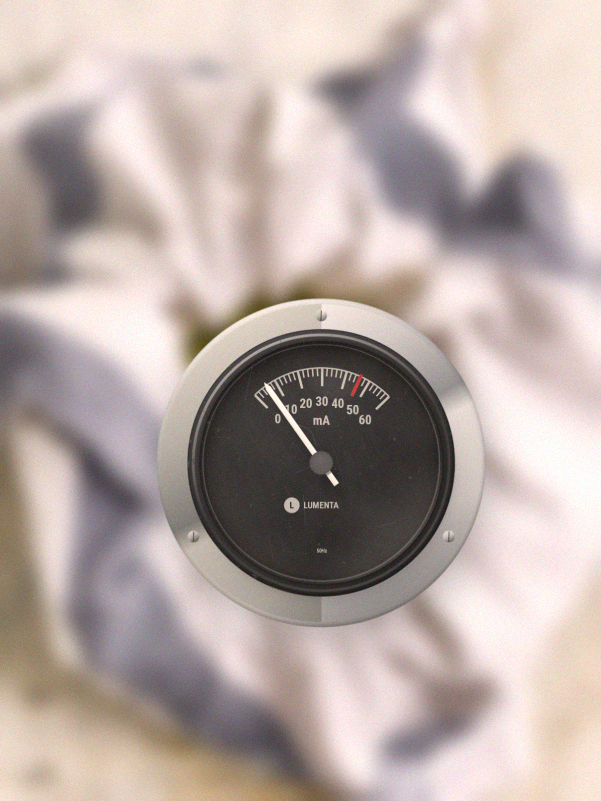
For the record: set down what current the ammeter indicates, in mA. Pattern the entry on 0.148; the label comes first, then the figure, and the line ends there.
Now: 6
